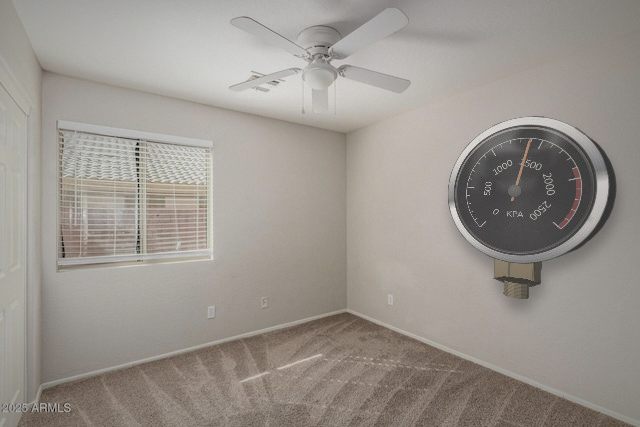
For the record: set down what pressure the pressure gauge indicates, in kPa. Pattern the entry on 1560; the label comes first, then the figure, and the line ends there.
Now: 1400
